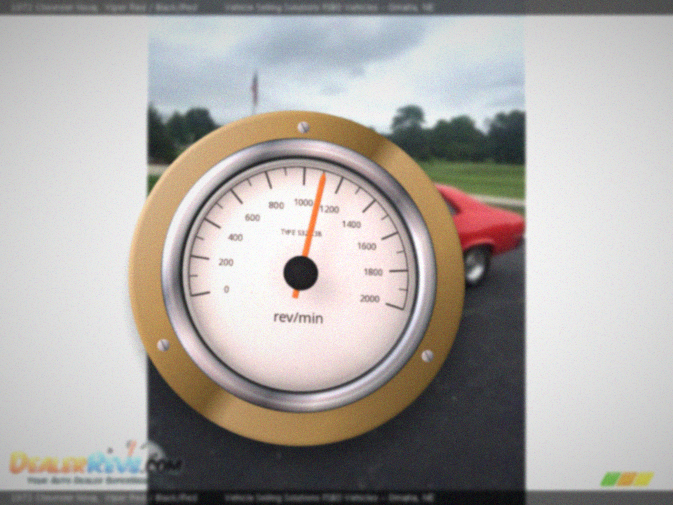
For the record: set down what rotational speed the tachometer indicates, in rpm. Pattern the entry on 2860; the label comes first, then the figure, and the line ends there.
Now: 1100
